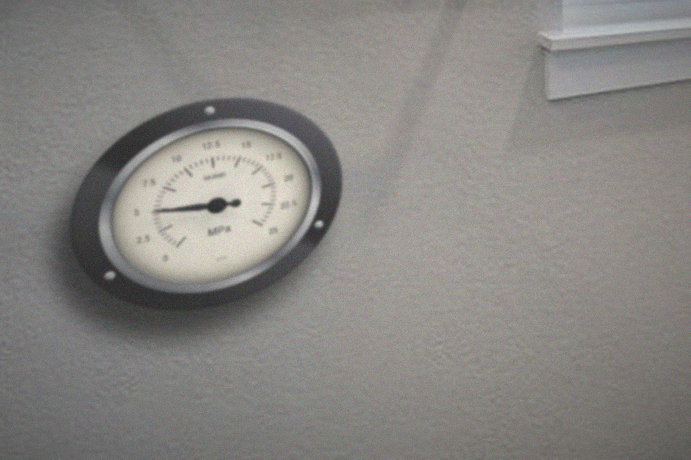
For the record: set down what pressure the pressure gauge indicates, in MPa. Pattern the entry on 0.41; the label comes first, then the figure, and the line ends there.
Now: 5
